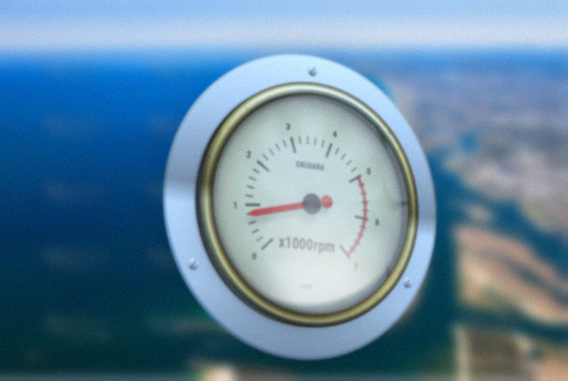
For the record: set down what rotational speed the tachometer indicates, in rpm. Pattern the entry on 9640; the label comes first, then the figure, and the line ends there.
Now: 800
